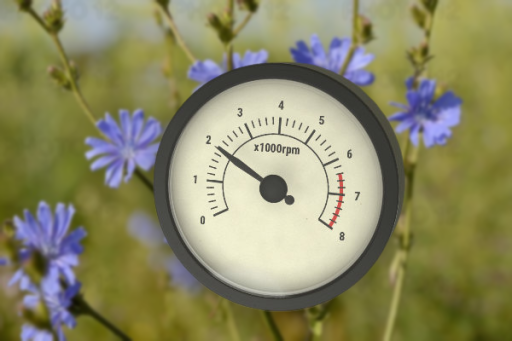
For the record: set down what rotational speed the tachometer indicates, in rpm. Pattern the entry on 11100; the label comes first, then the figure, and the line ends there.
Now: 2000
